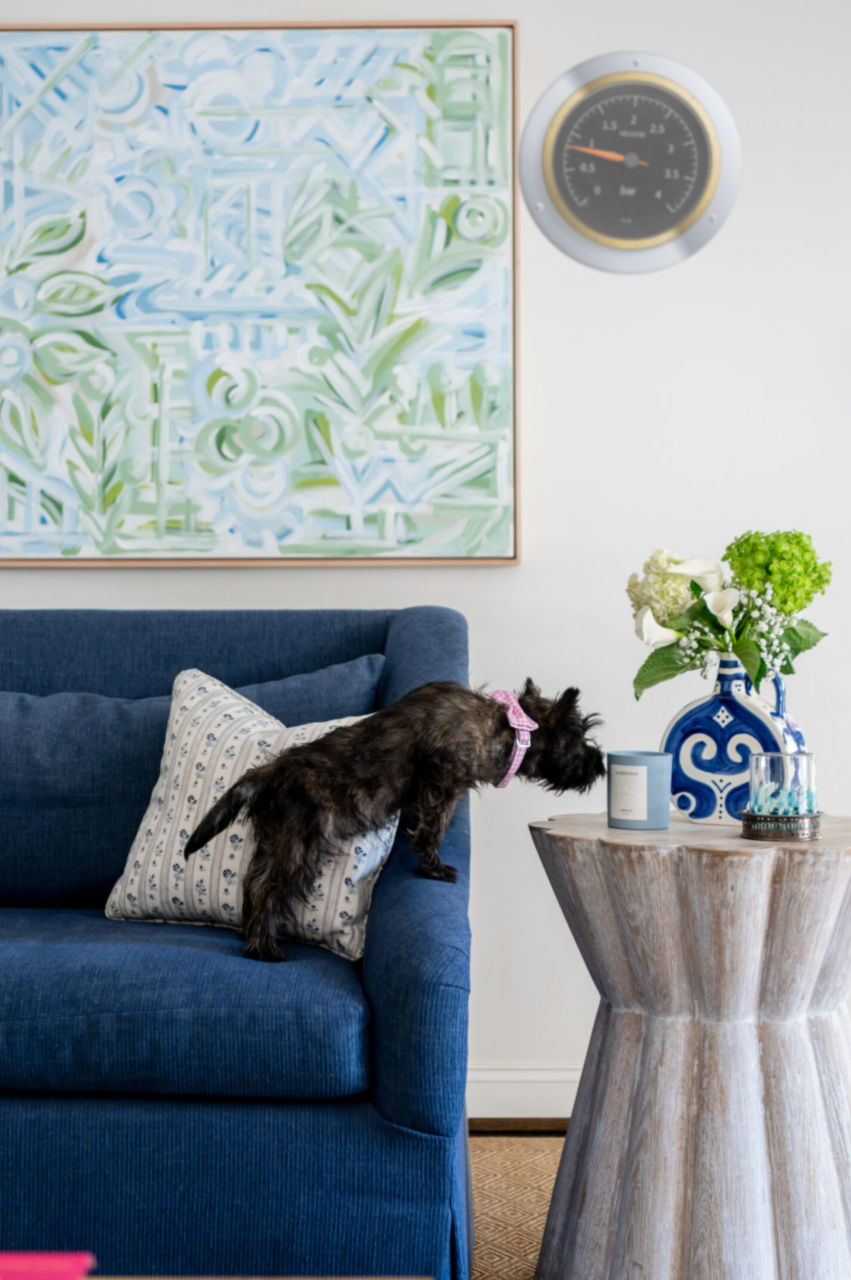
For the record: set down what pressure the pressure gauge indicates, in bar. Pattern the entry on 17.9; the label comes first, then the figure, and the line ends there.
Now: 0.8
